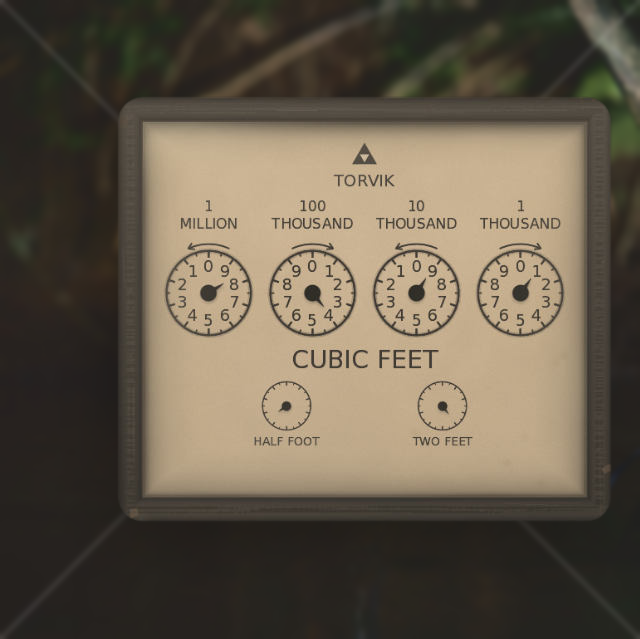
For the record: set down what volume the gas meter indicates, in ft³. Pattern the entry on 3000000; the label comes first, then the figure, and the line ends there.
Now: 839100
